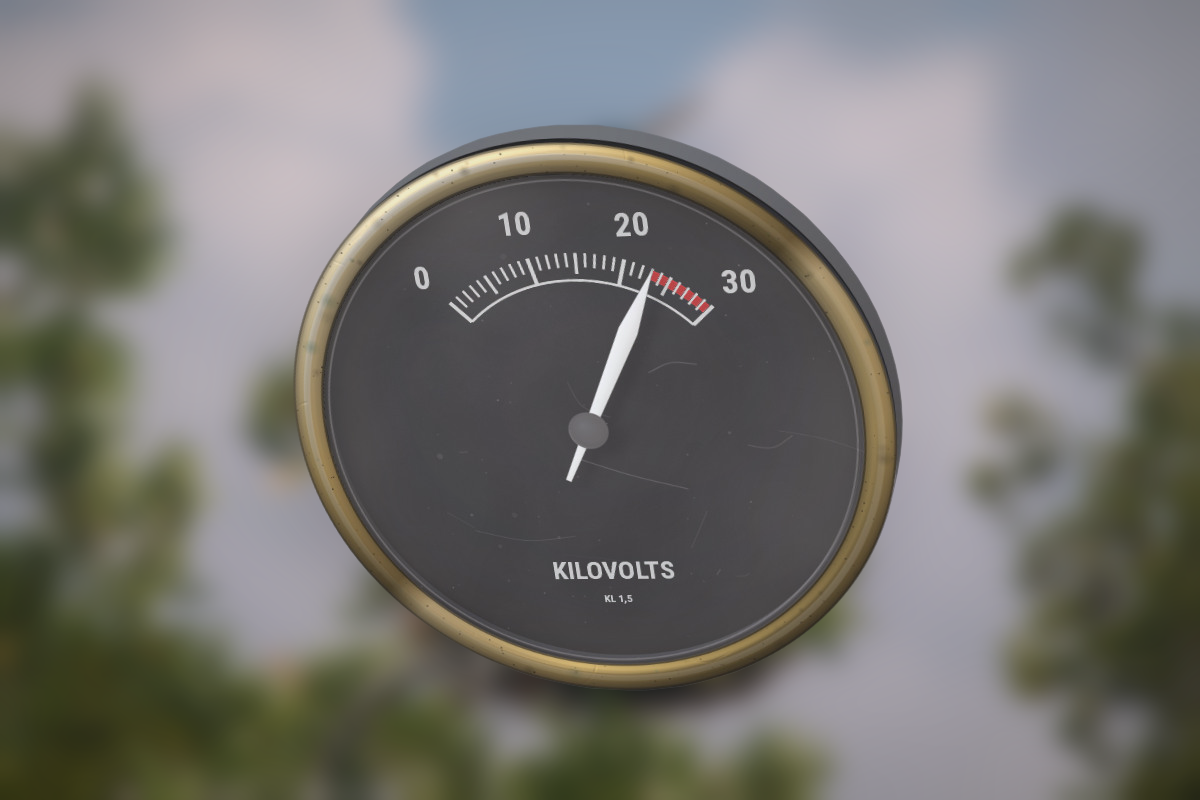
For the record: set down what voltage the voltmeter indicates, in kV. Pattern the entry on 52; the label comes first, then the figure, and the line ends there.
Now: 23
